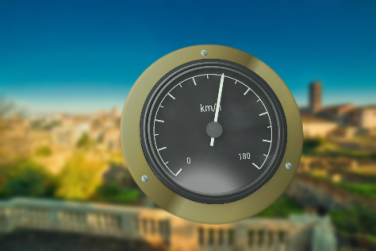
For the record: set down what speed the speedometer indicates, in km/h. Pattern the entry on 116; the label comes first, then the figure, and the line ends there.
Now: 100
